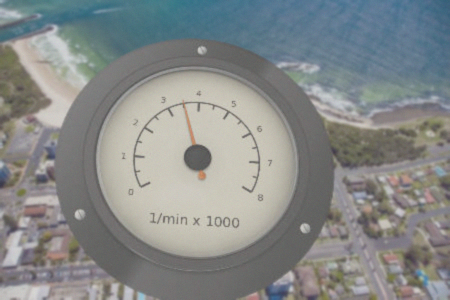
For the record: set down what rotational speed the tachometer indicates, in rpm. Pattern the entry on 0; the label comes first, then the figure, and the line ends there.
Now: 3500
